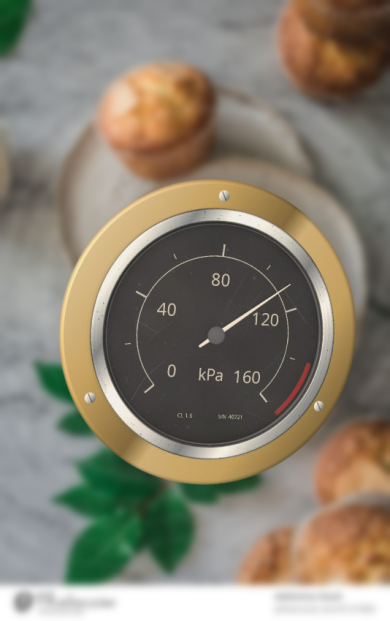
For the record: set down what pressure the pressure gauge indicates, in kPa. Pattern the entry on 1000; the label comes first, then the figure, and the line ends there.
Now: 110
